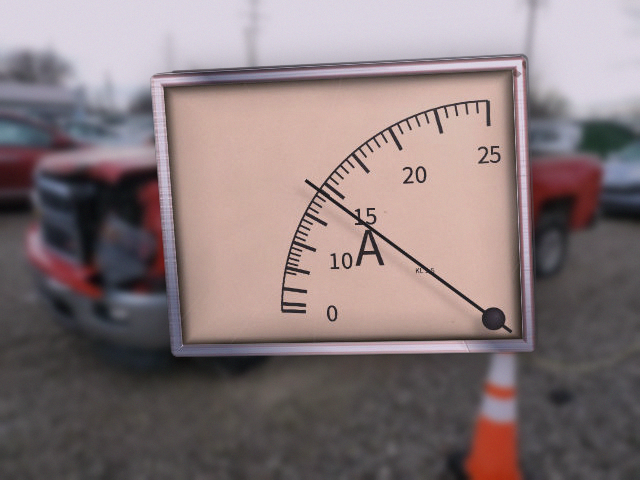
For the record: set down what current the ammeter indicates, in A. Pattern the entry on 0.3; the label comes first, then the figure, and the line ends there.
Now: 14.5
